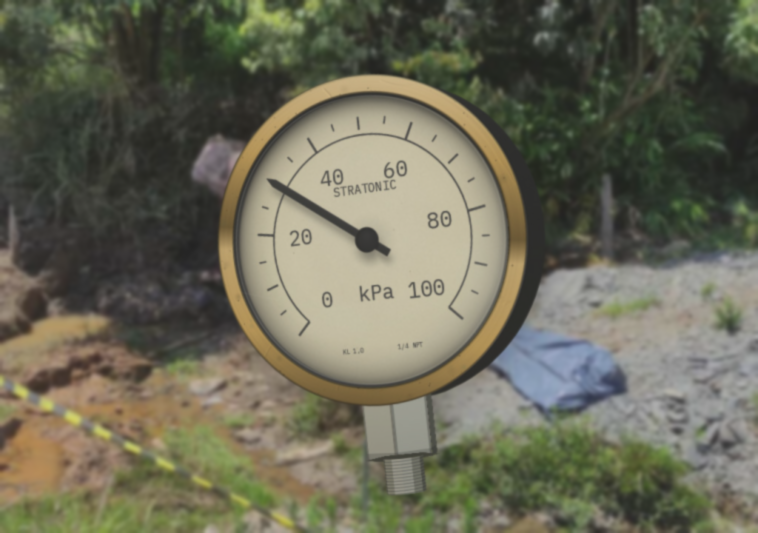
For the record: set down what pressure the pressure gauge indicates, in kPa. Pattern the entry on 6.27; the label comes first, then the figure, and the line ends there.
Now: 30
